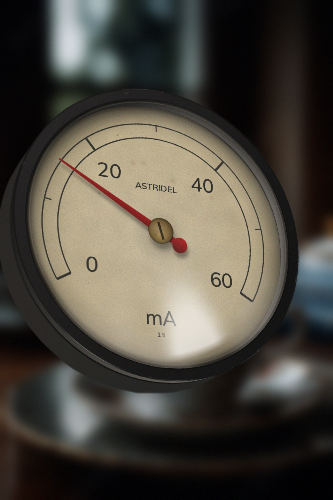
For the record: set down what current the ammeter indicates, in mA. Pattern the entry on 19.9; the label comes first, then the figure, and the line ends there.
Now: 15
